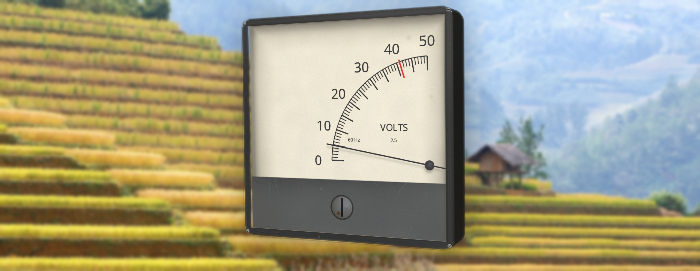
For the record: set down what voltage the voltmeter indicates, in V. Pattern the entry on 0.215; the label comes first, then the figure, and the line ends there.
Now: 5
